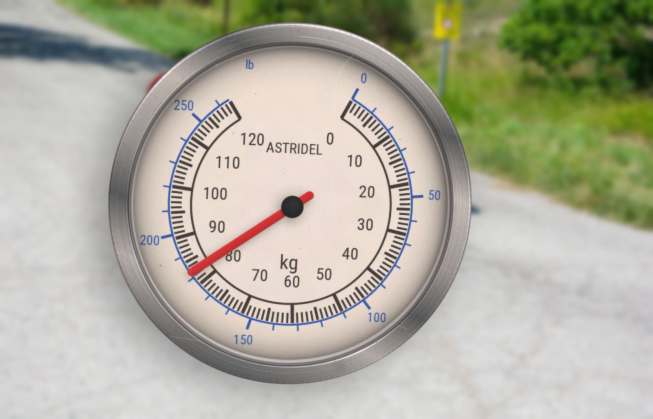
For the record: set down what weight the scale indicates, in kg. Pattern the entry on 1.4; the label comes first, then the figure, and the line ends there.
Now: 83
